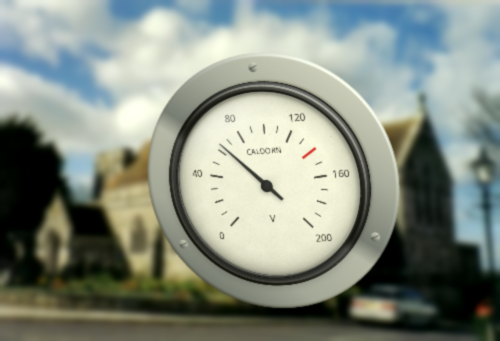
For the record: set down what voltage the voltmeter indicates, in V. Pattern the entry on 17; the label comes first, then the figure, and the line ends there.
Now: 65
